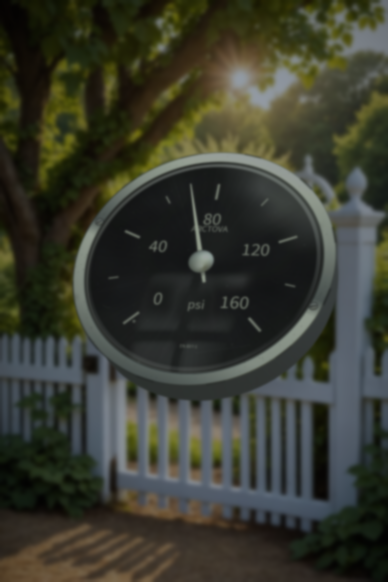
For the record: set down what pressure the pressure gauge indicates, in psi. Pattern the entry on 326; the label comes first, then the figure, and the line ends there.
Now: 70
